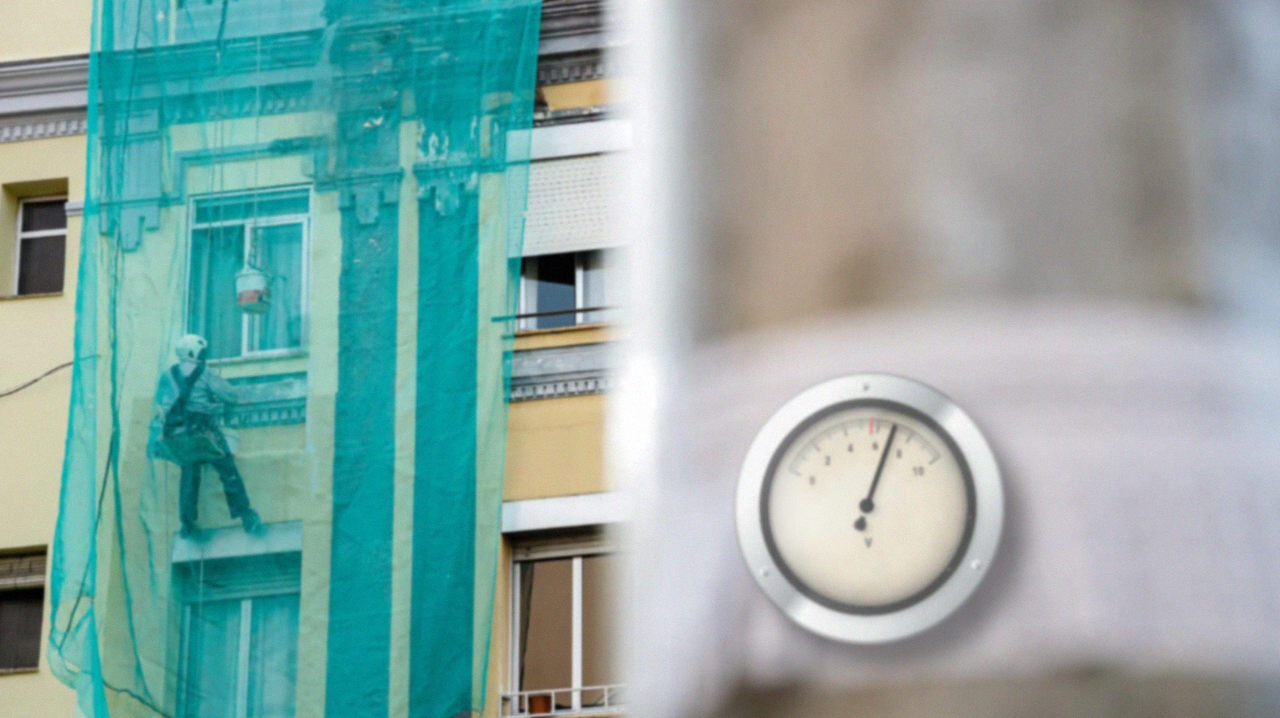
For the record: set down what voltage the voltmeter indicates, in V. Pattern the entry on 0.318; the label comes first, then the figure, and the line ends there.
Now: 7
